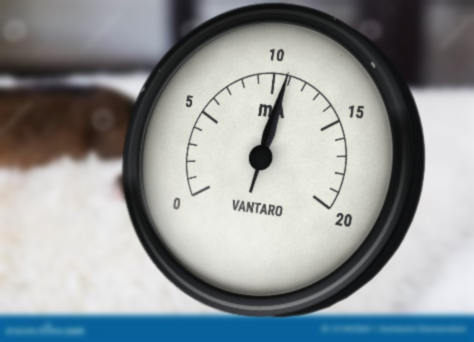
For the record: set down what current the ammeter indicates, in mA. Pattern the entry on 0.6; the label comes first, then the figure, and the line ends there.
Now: 11
